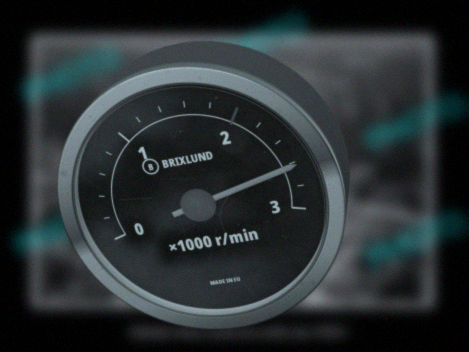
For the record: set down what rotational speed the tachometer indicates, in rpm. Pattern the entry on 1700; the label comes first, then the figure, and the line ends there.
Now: 2600
